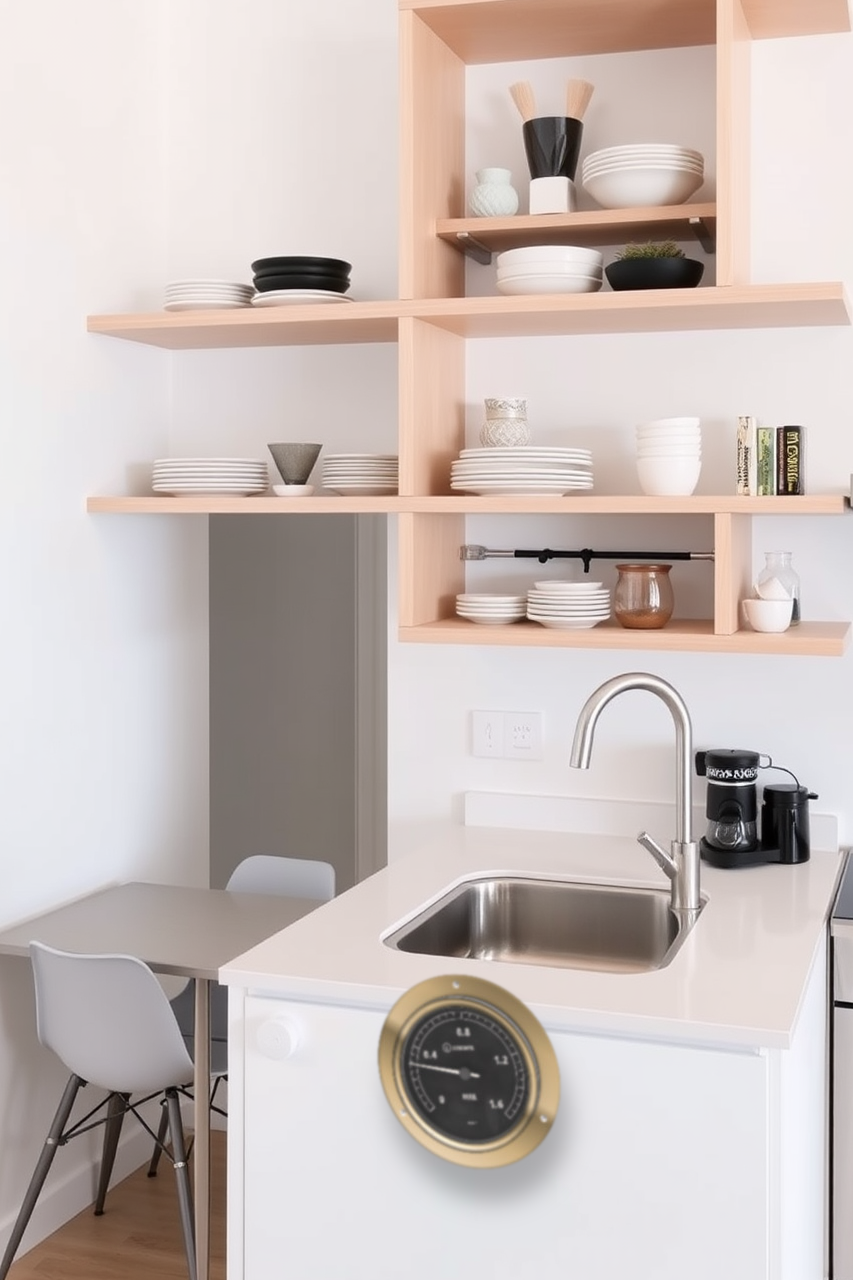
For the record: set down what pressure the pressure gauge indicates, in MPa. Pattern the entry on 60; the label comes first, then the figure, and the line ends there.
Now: 0.3
